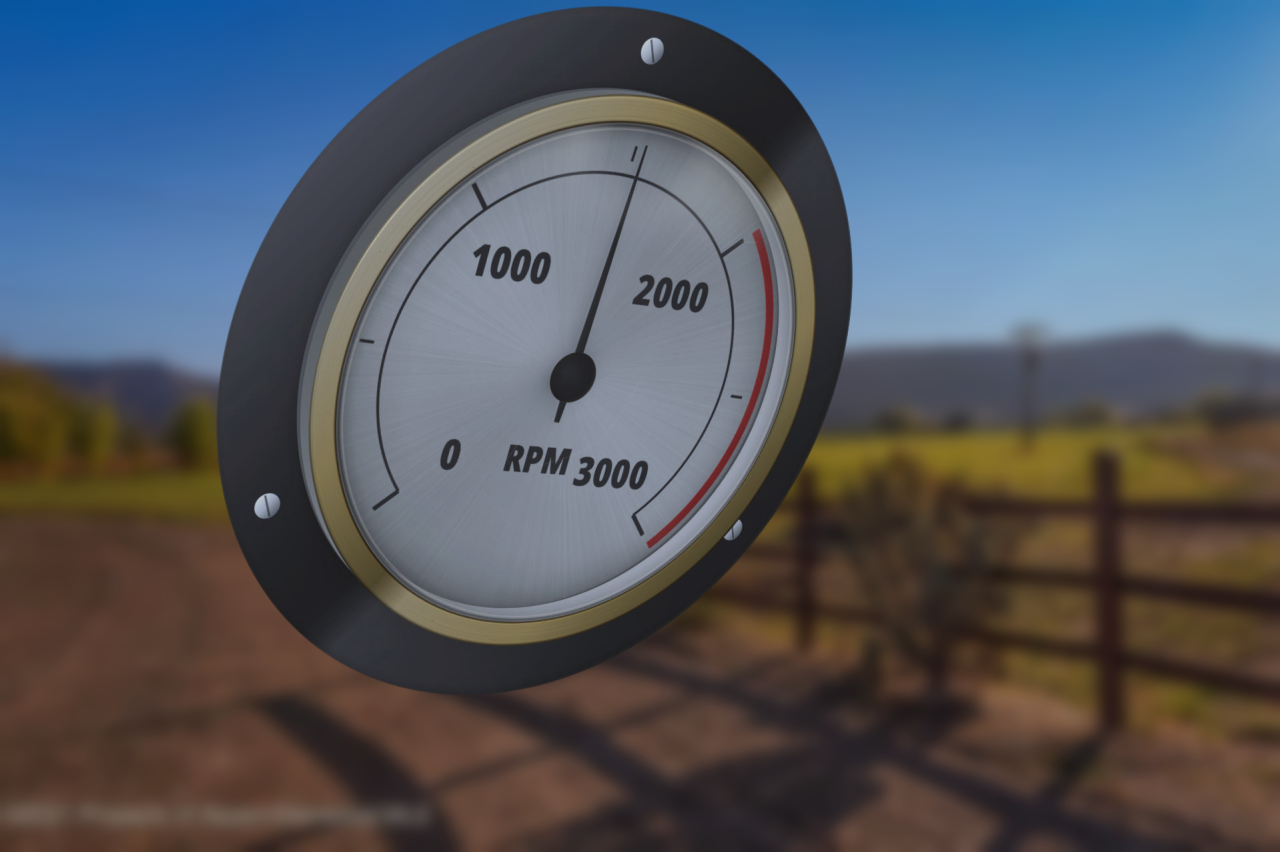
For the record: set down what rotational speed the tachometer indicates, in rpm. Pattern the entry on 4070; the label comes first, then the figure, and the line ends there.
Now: 1500
